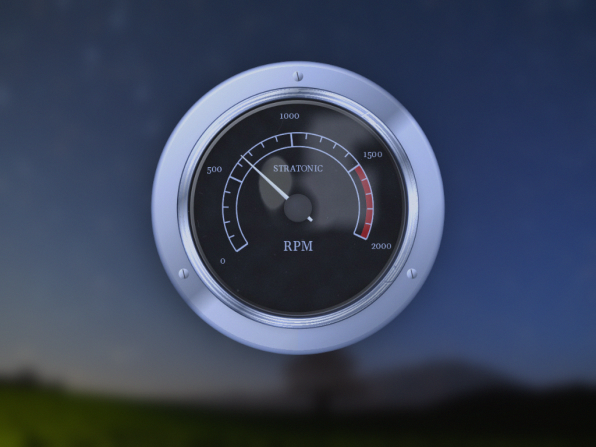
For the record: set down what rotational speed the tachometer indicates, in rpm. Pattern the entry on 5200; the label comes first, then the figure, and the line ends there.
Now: 650
